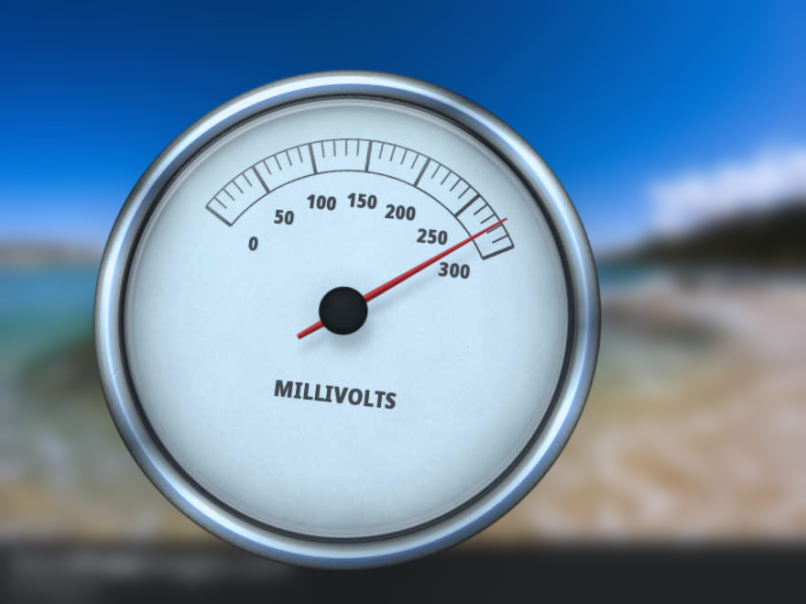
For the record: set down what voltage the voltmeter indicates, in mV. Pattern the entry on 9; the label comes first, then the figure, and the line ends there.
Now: 280
